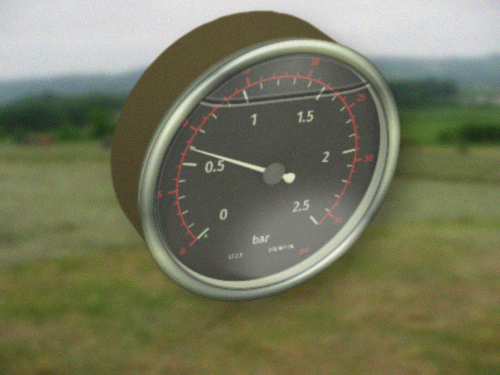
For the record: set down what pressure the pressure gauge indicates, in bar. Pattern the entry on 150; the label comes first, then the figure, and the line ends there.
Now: 0.6
